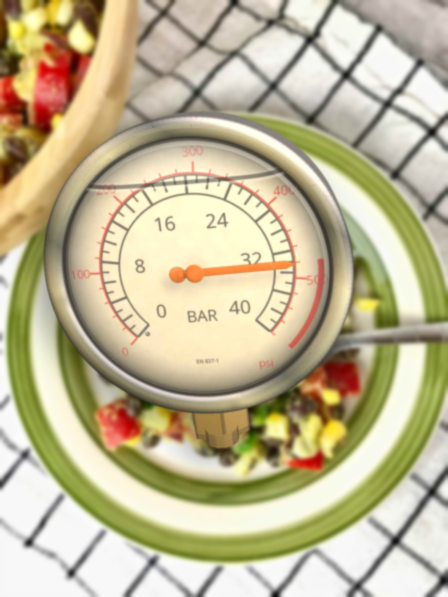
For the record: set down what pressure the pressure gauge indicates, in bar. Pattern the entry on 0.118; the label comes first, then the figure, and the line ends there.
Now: 33
